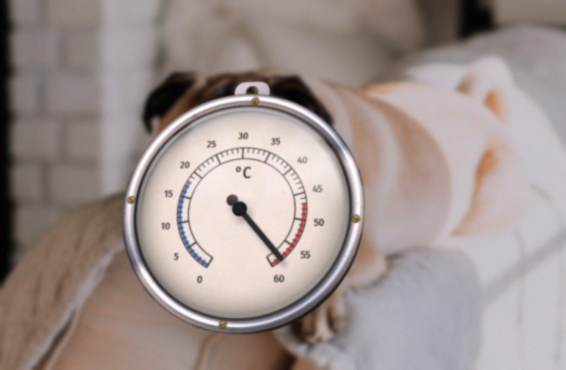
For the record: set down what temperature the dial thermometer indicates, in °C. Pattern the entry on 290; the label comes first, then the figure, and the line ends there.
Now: 58
